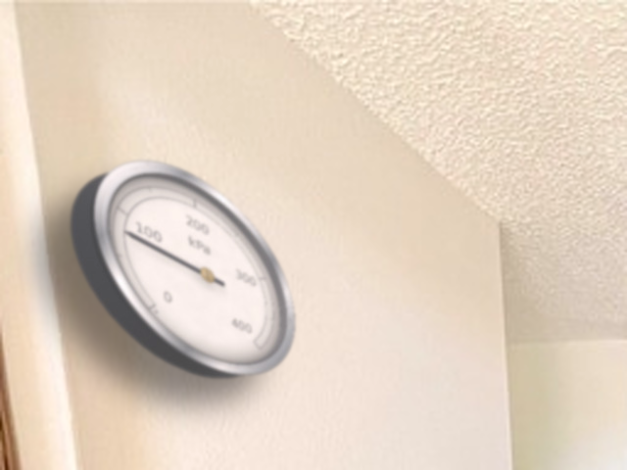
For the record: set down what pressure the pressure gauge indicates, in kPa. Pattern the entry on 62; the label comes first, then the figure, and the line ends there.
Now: 75
